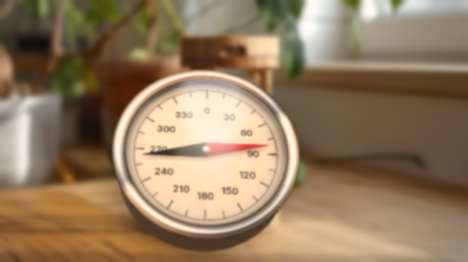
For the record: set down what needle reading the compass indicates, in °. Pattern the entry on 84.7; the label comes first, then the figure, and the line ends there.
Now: 82.5
